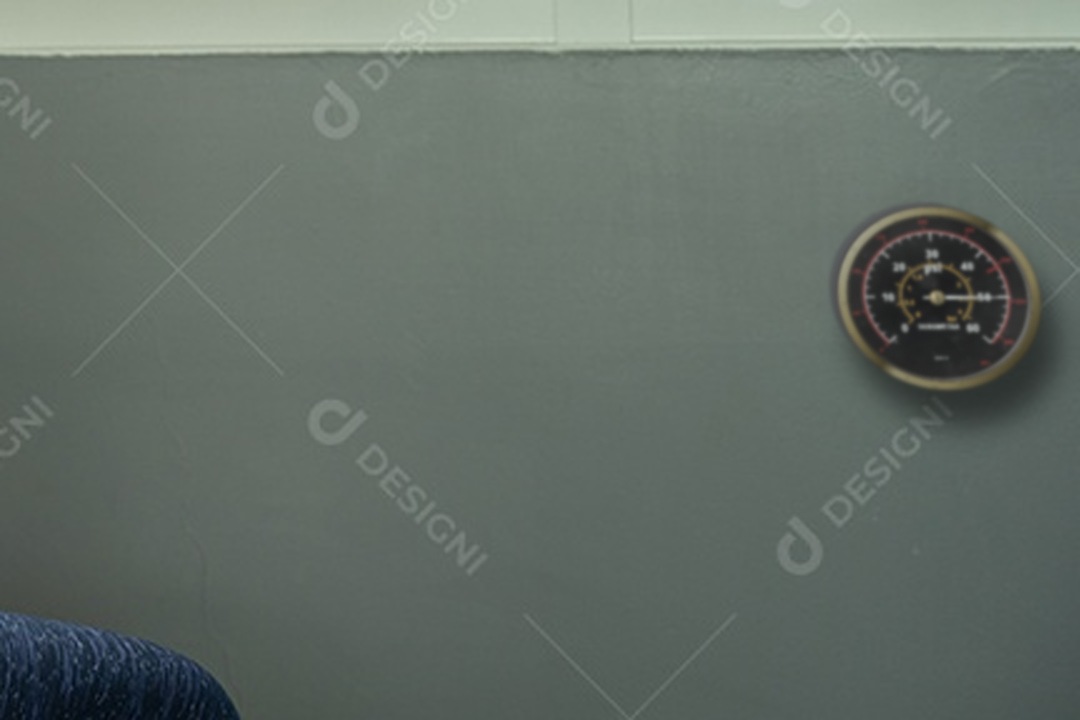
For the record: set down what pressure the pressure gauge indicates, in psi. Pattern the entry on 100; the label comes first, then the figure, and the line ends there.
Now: 50
